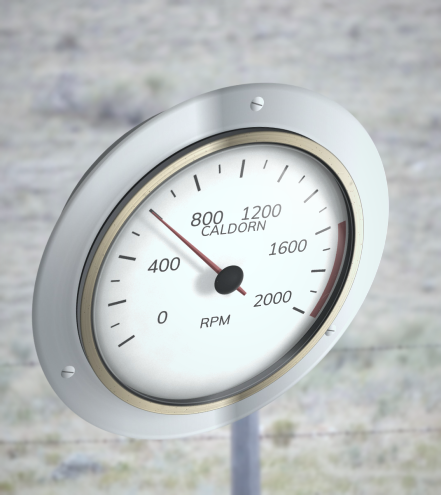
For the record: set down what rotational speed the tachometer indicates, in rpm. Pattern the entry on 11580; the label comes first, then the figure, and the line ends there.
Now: 600
